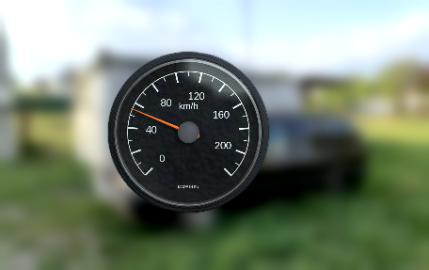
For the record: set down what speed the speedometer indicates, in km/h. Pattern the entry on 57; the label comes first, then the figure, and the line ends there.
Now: 55
